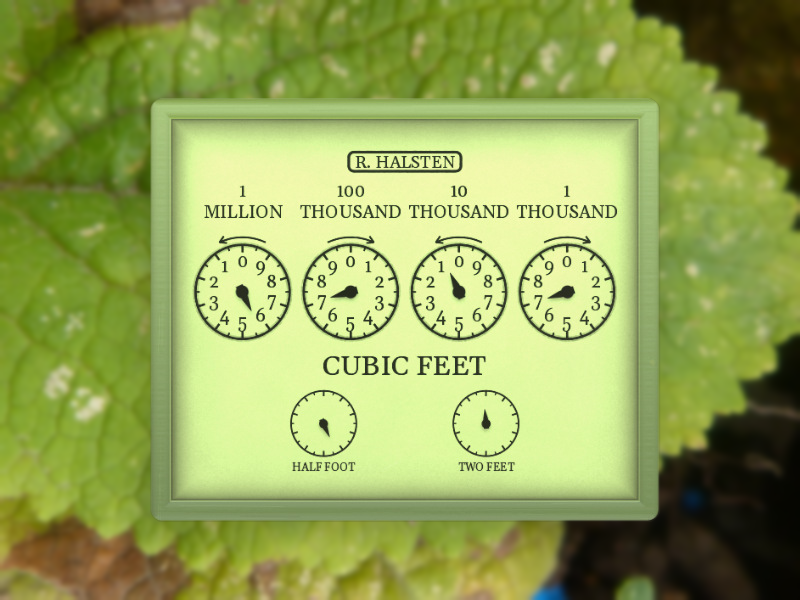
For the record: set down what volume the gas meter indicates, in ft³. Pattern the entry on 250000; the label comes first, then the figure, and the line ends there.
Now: 570700
